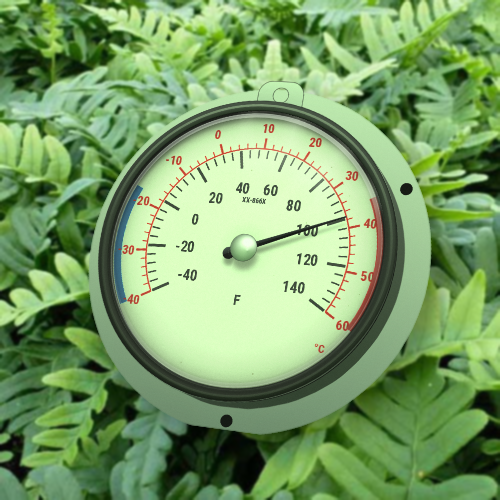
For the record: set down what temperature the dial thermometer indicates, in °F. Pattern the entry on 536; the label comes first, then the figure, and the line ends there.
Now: 100
